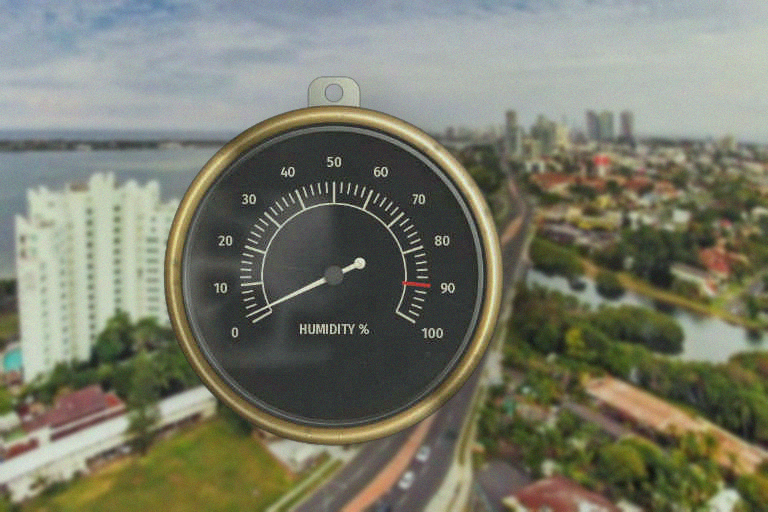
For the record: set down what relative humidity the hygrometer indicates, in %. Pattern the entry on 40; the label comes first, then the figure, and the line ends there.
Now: 2
